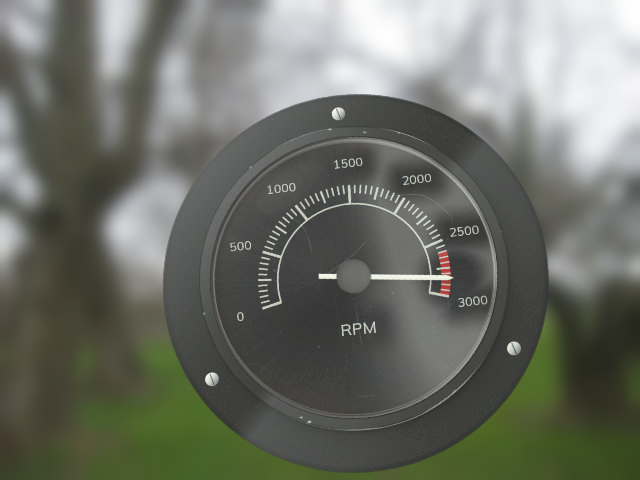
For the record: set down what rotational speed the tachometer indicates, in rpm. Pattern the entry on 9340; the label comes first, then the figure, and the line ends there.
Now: 2850
